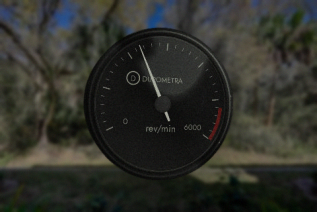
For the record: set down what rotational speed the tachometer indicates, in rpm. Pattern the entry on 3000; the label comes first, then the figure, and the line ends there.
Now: 2300
